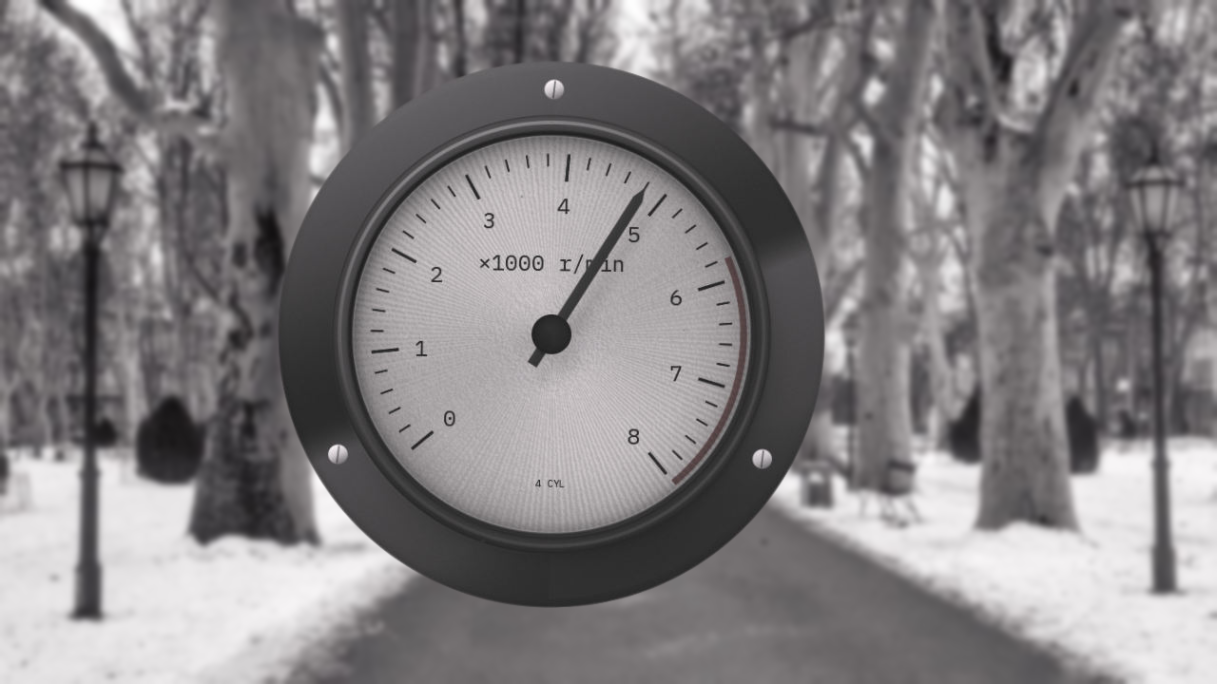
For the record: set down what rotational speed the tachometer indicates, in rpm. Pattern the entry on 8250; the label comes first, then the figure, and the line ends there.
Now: 4800
